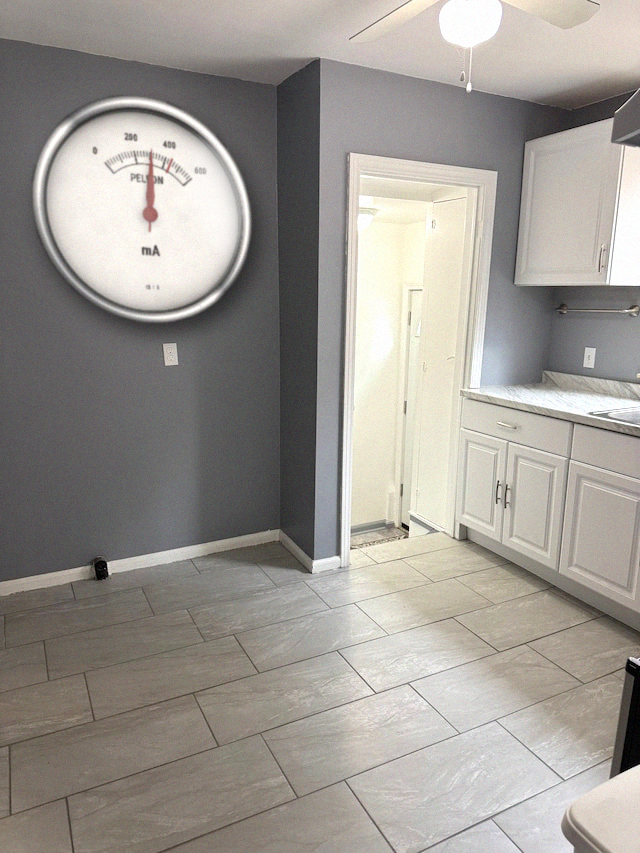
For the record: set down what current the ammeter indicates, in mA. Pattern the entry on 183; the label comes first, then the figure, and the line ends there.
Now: 300
